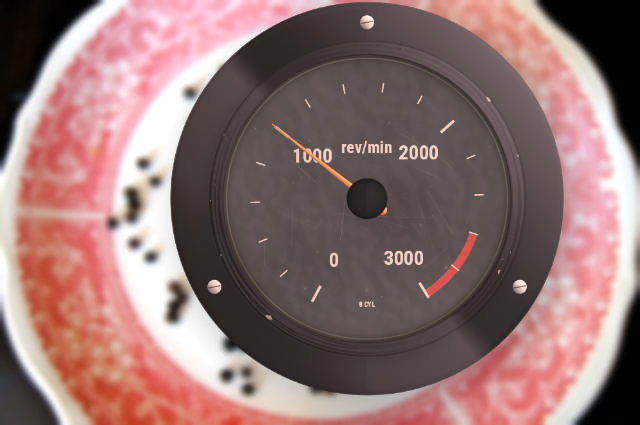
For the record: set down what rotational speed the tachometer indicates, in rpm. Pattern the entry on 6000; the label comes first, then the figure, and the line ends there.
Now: 1000
